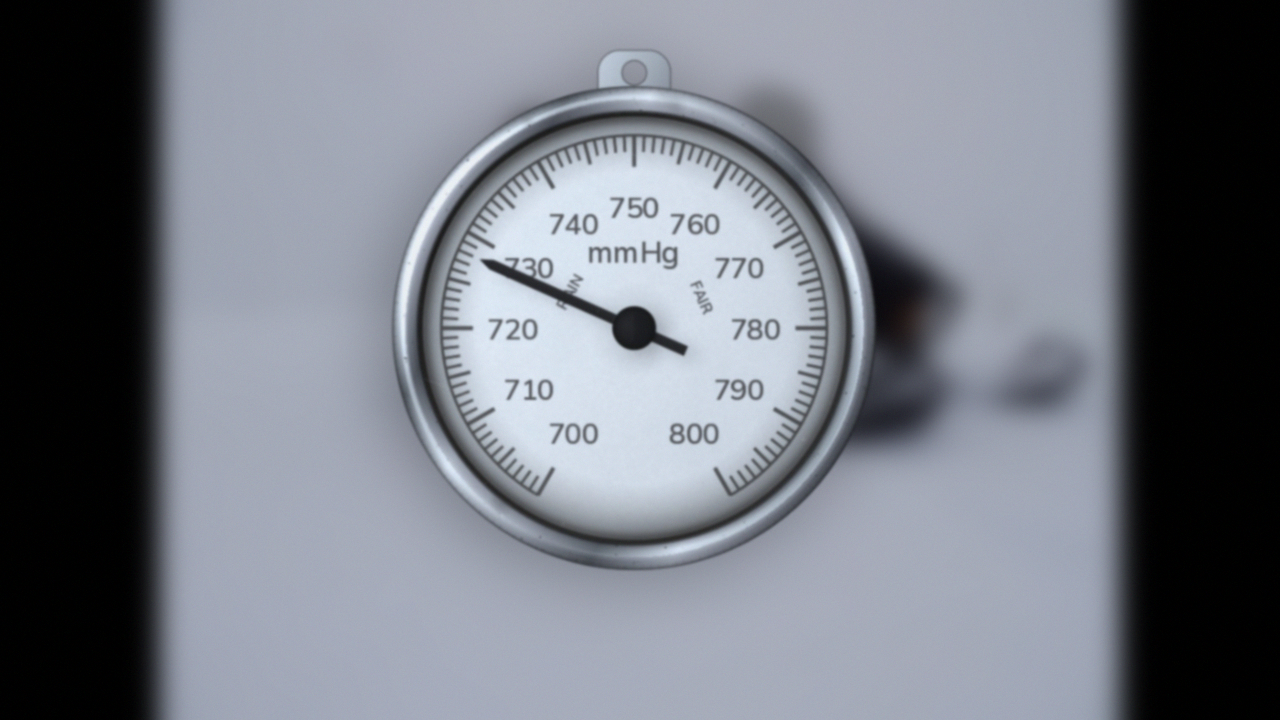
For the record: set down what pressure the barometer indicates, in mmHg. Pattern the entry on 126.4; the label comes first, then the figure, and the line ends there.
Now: 728
